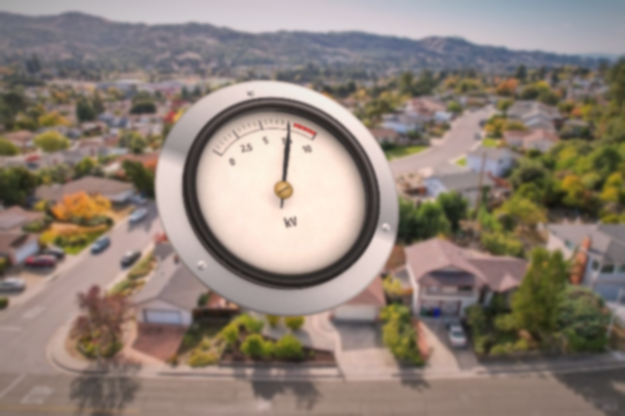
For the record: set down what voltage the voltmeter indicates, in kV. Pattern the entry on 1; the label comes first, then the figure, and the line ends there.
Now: 7.5
